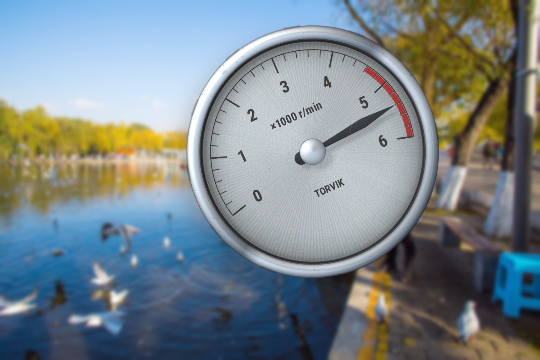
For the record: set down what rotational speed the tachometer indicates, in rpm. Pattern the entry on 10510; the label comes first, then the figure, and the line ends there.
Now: 5400
